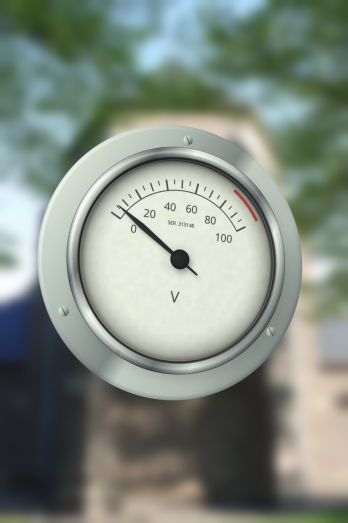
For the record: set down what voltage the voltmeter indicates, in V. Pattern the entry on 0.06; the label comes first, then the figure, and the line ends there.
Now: 5
